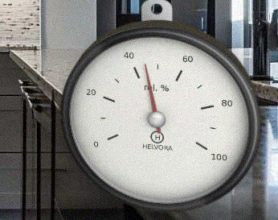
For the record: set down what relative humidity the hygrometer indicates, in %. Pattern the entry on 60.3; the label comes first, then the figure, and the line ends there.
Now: 45
